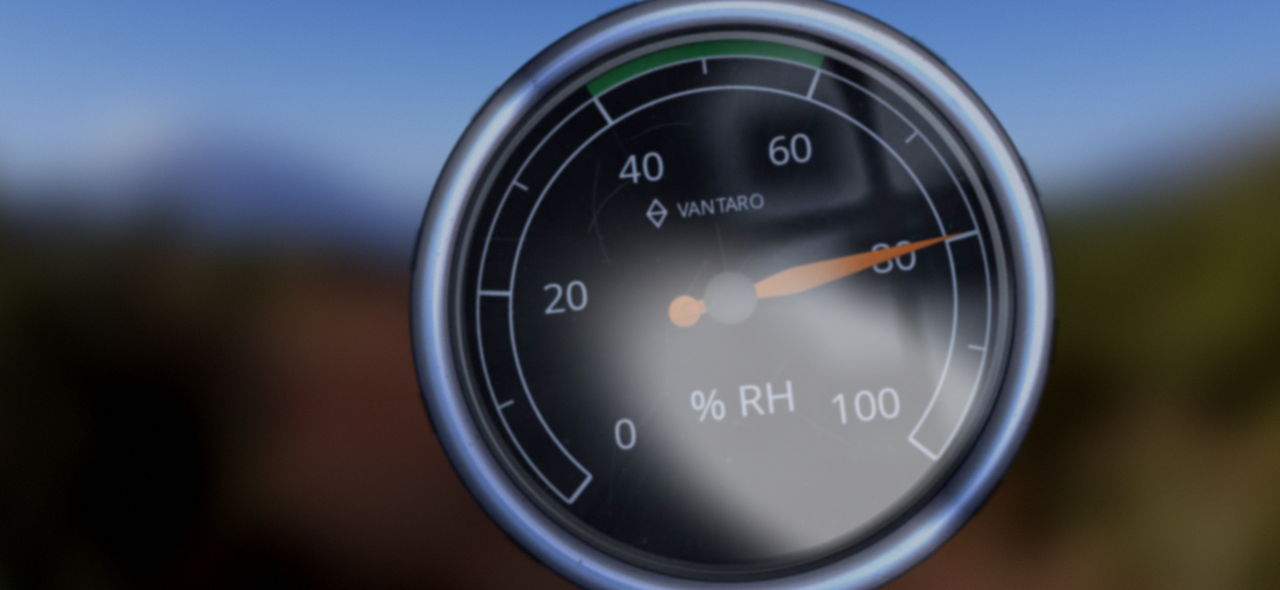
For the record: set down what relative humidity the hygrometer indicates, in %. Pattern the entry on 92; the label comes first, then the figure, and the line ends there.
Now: 80
